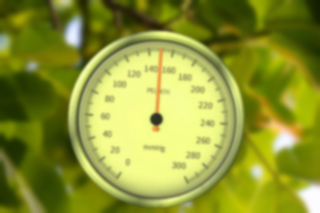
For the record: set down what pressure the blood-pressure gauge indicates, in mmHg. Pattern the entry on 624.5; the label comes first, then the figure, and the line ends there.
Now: 150
